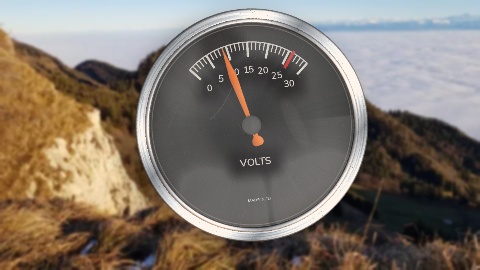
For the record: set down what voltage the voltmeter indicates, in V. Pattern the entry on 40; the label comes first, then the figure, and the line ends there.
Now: 9
